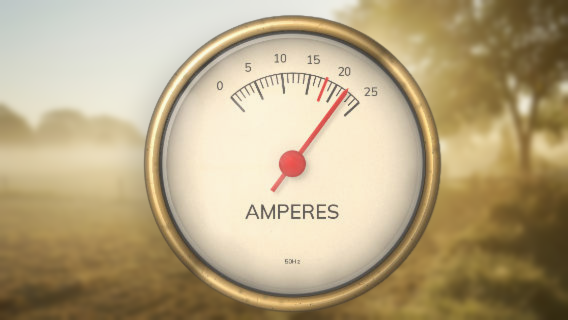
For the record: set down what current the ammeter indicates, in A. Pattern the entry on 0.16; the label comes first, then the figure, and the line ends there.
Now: 22
